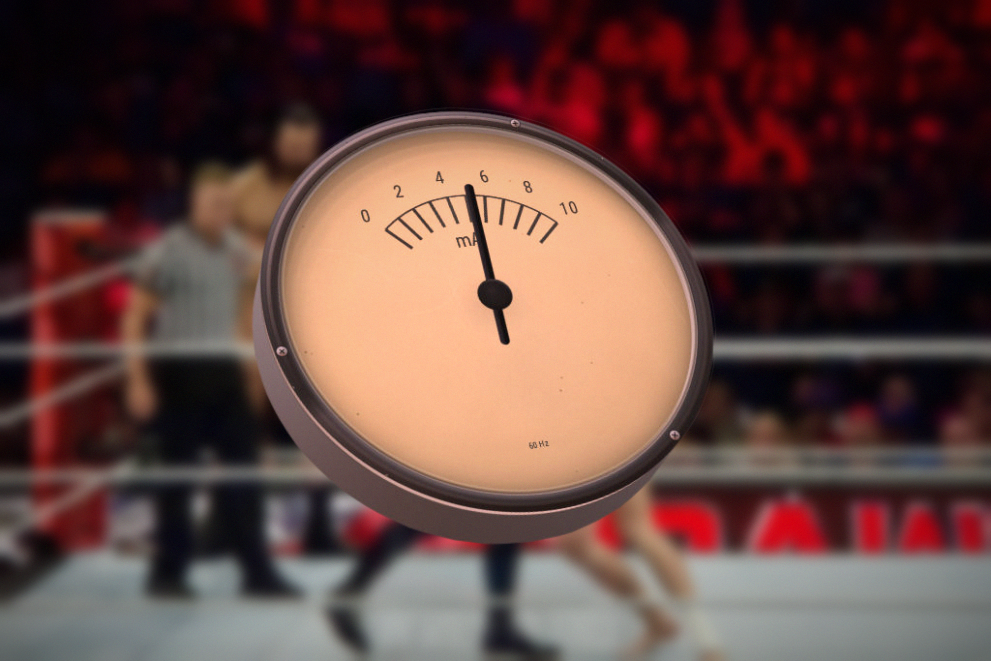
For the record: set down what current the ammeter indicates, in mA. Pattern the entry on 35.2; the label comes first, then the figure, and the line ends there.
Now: 5
